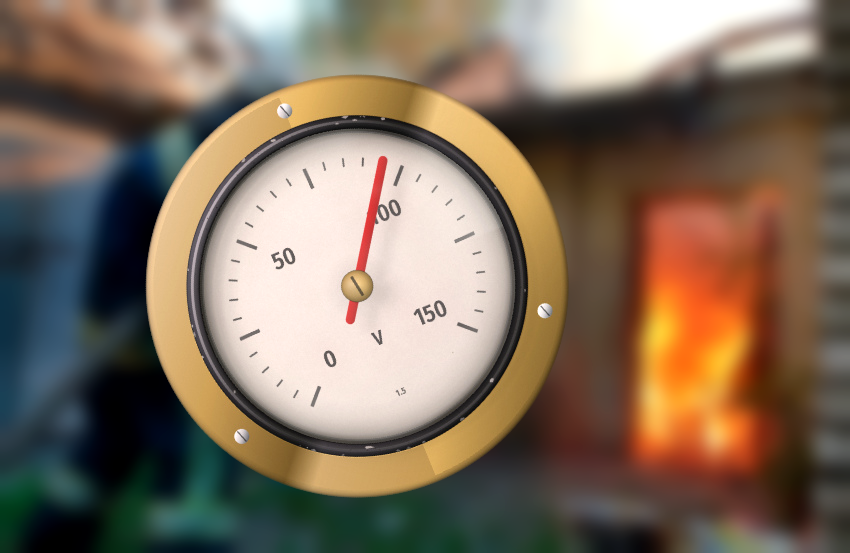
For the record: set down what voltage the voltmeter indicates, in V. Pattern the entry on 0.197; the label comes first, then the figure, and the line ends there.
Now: 95
